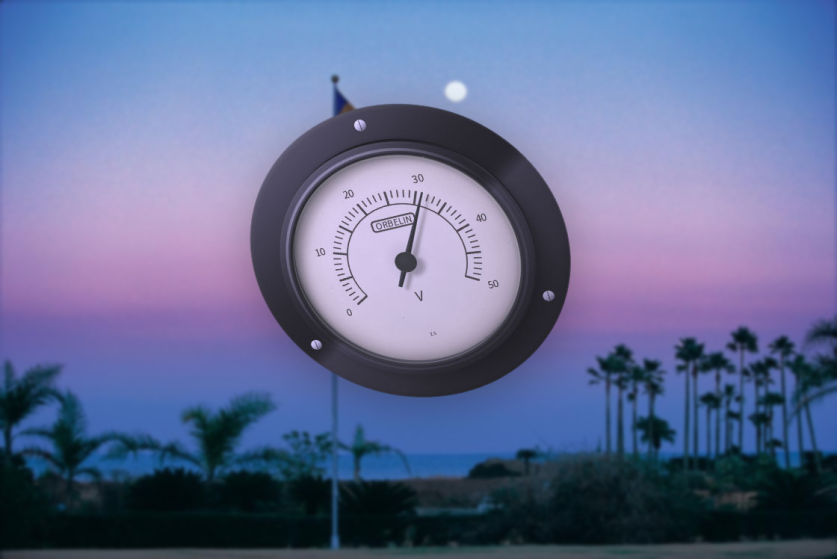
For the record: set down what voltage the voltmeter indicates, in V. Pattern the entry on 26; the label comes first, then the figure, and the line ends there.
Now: 31
